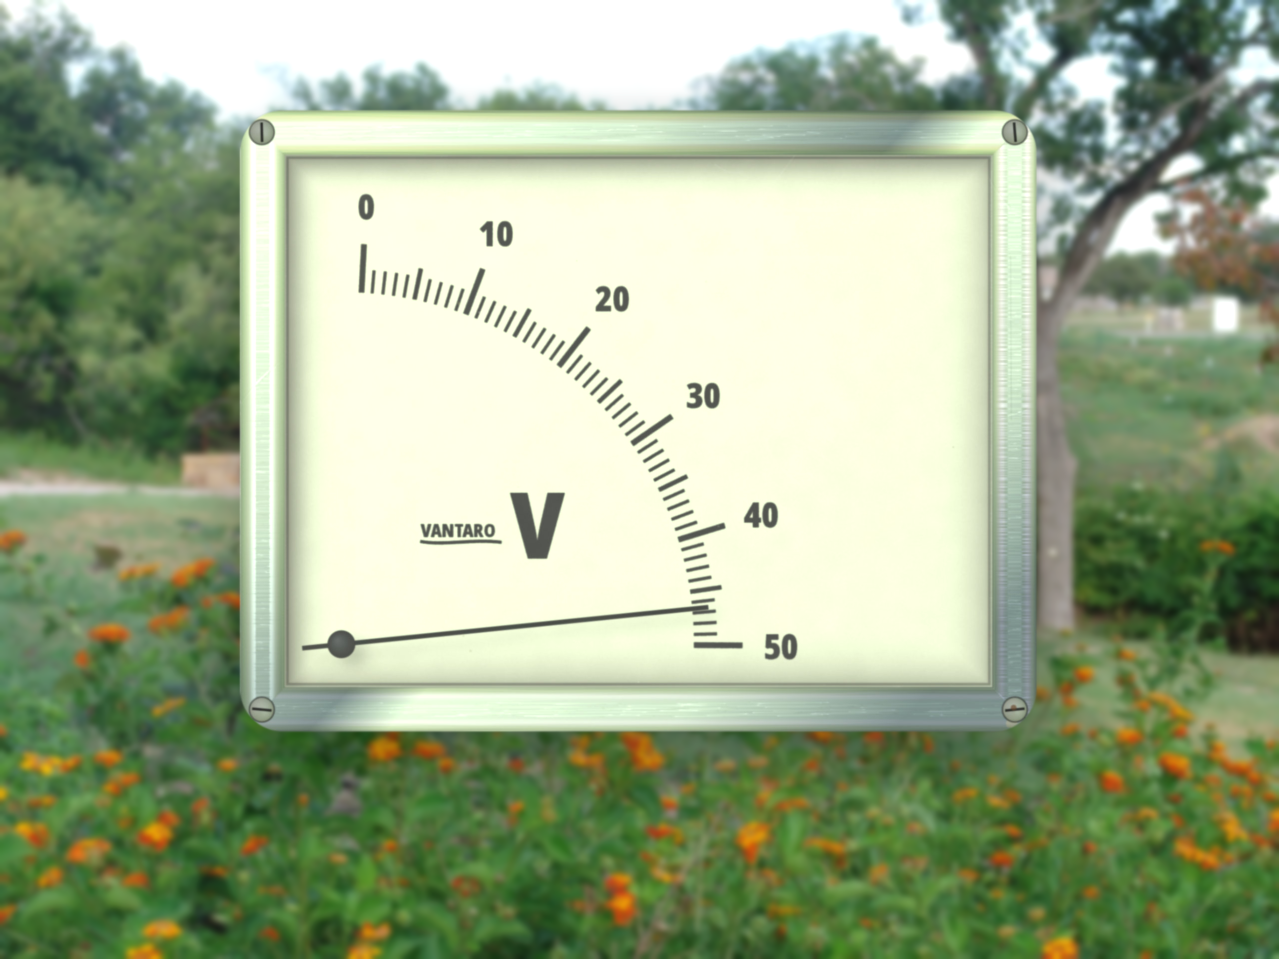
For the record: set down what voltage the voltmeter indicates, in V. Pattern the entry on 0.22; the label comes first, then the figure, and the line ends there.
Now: 46.5
